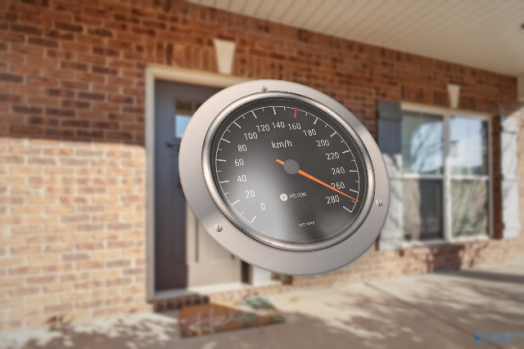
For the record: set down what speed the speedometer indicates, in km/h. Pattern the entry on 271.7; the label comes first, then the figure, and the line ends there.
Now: 270
